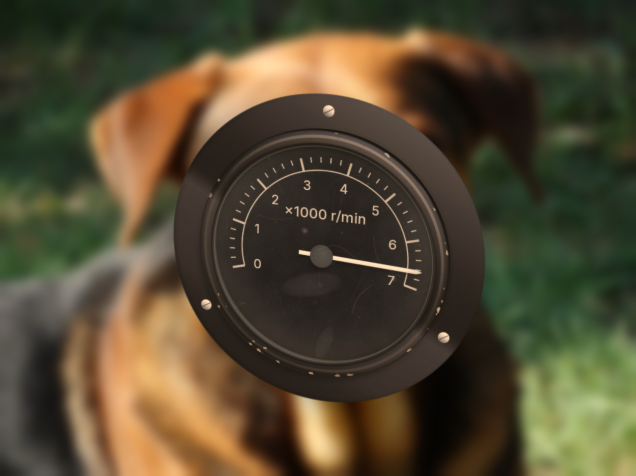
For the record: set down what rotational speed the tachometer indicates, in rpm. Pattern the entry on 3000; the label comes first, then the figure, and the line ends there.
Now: 6600
